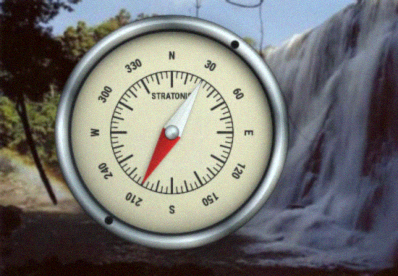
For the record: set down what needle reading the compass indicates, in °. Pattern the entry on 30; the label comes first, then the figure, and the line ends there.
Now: 210
